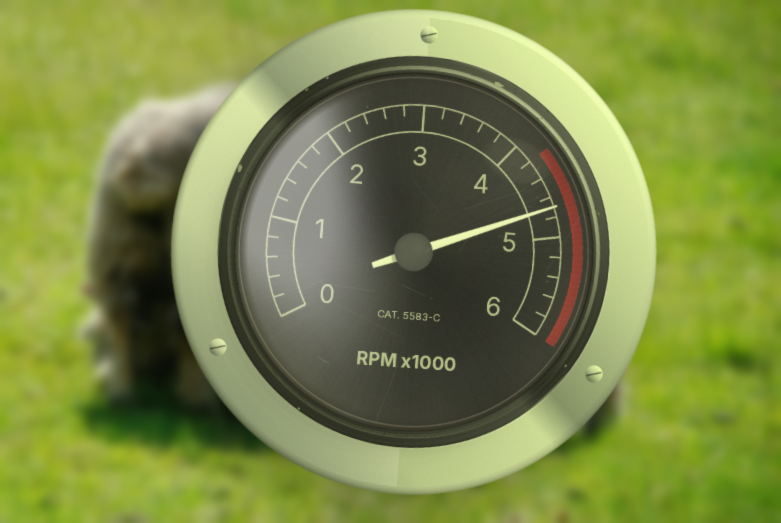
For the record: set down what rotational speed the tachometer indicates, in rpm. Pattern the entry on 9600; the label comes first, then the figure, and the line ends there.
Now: 4700
